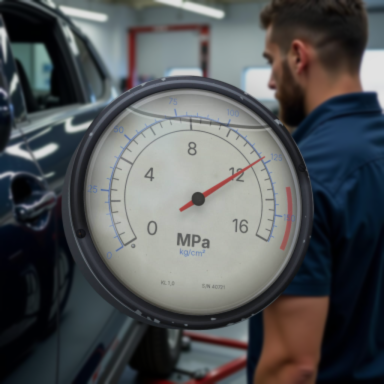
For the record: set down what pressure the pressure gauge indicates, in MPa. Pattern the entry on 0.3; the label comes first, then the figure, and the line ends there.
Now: 12
